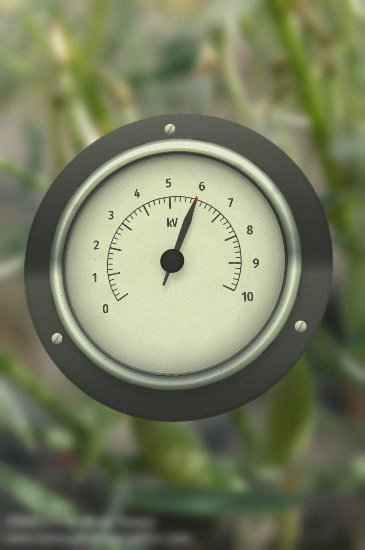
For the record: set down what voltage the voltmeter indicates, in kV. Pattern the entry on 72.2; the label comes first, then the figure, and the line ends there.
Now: 6
